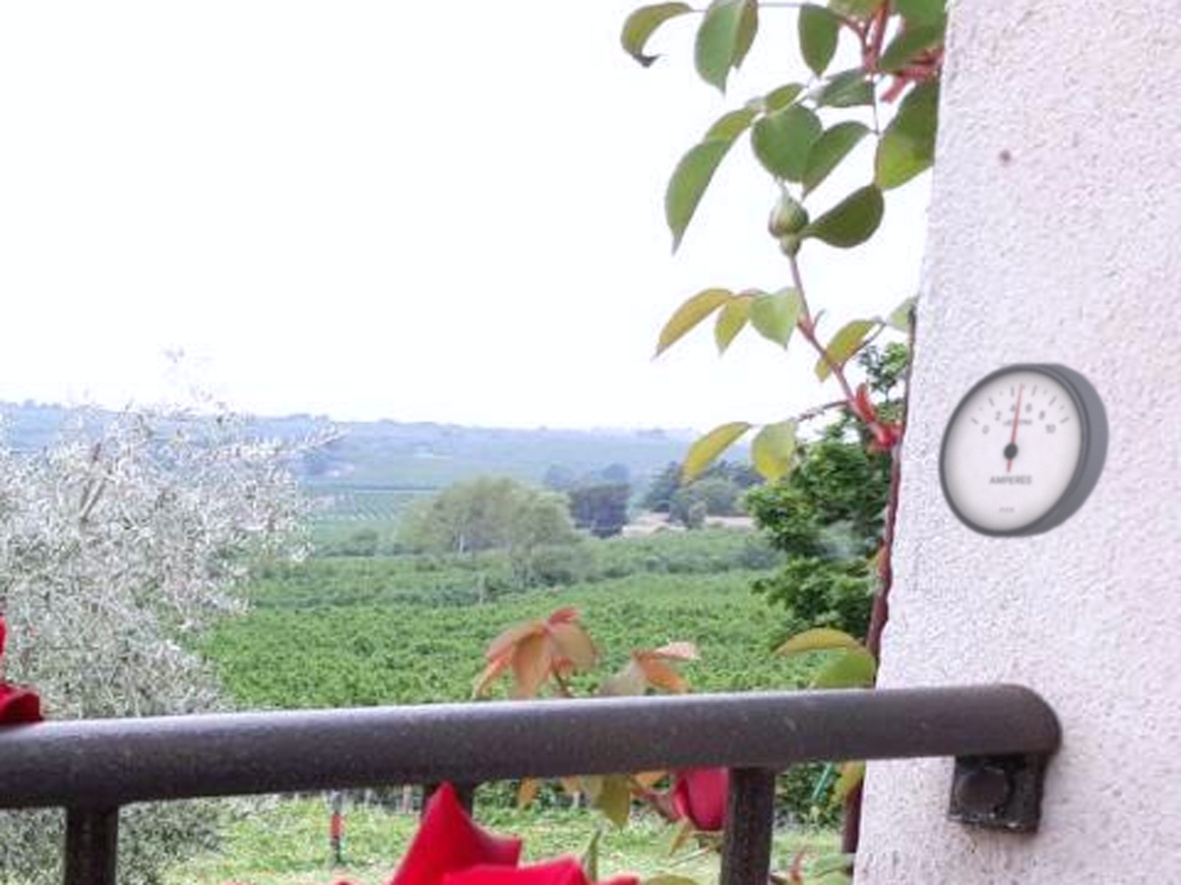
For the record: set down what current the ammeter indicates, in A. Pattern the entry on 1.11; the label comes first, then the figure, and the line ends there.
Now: 5
